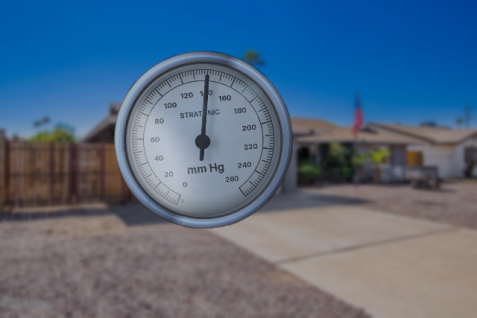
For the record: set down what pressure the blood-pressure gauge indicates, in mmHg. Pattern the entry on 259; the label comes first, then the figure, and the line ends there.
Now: 140
